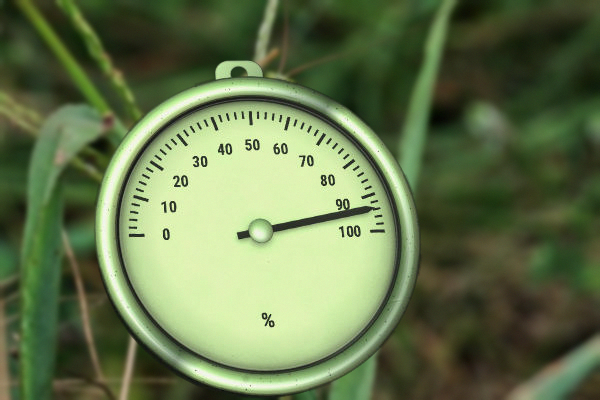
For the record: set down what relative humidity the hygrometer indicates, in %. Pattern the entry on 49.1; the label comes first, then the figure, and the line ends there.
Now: 94
